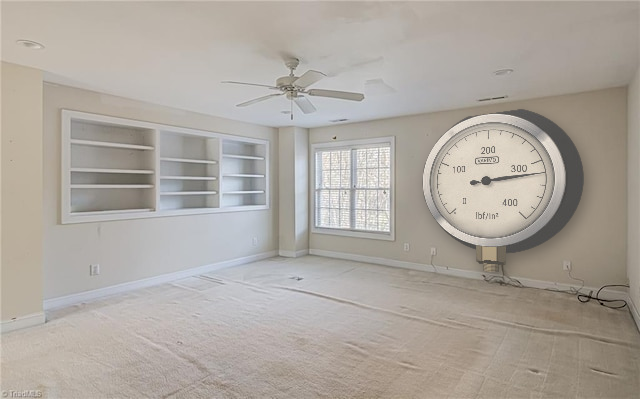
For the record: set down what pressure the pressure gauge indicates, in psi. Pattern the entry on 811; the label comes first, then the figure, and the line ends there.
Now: 320
